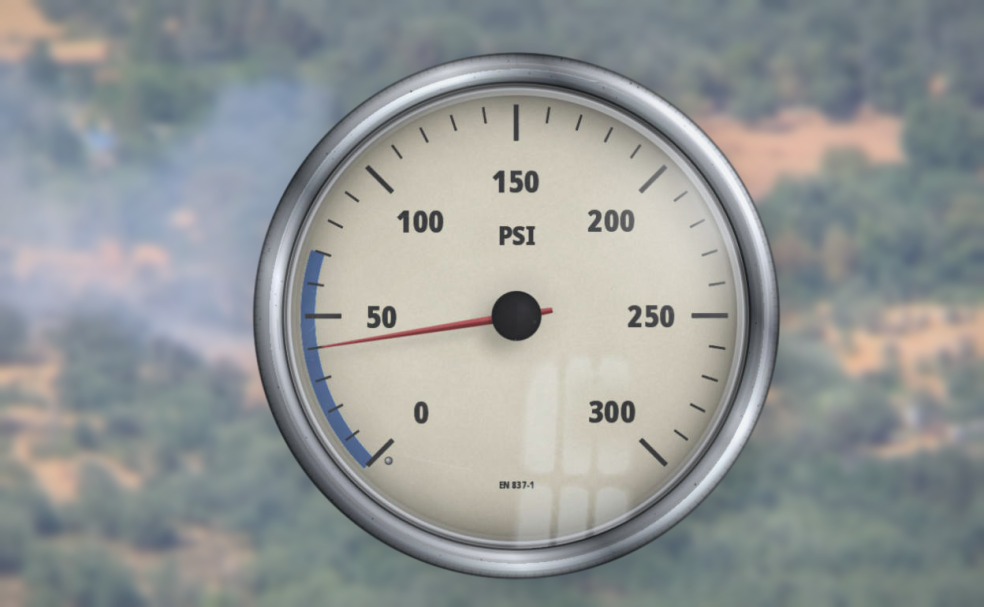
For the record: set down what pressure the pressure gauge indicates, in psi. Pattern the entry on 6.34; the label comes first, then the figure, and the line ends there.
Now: 40
